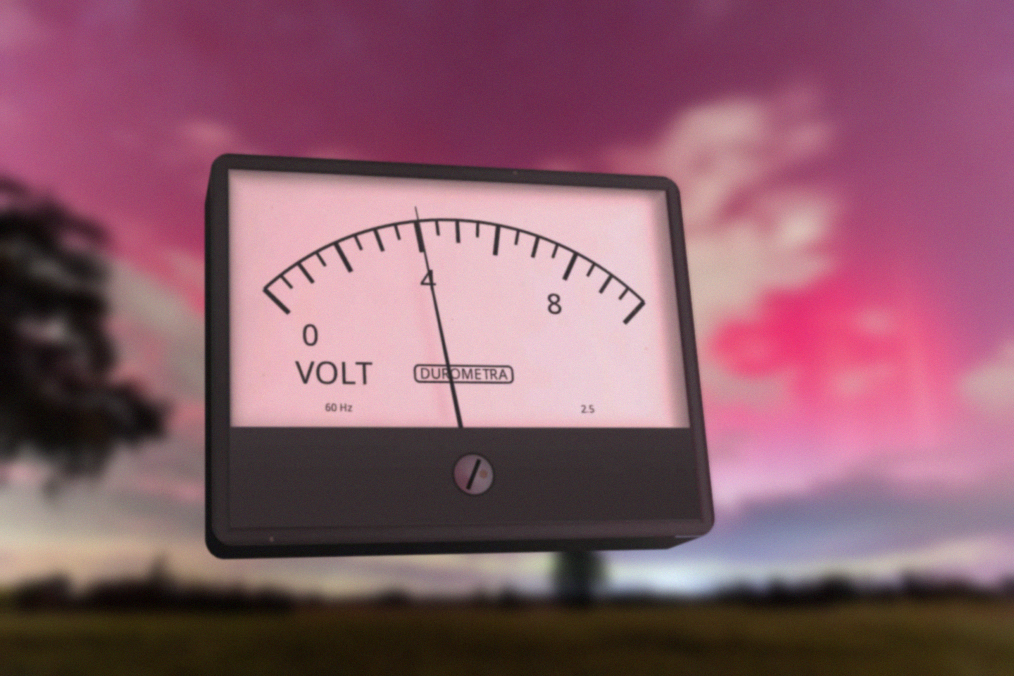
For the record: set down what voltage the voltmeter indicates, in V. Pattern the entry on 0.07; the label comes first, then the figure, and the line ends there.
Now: 4
